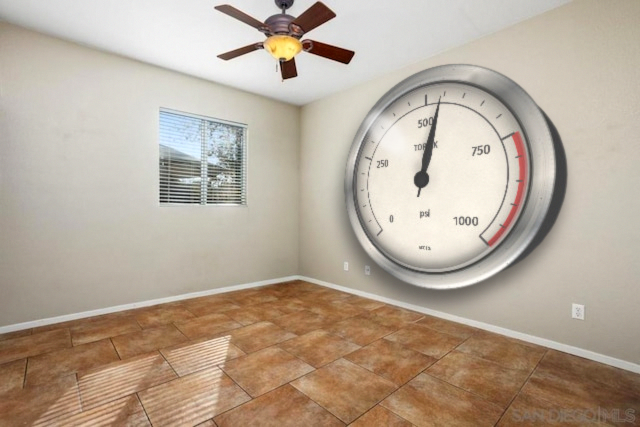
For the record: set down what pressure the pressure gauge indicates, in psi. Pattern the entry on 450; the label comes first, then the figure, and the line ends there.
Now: 550
